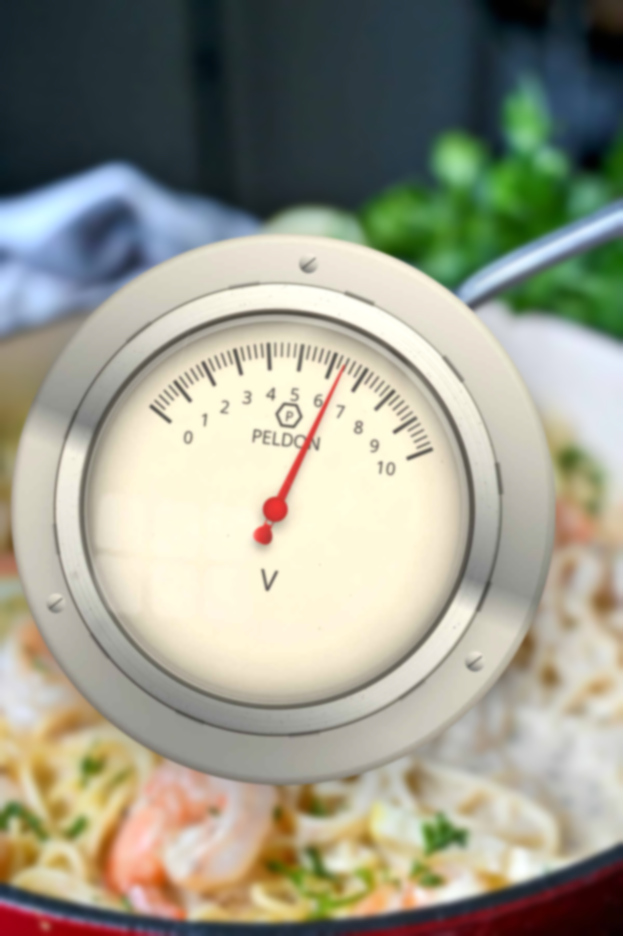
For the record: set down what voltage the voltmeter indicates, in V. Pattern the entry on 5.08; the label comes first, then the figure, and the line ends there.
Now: 6.4
